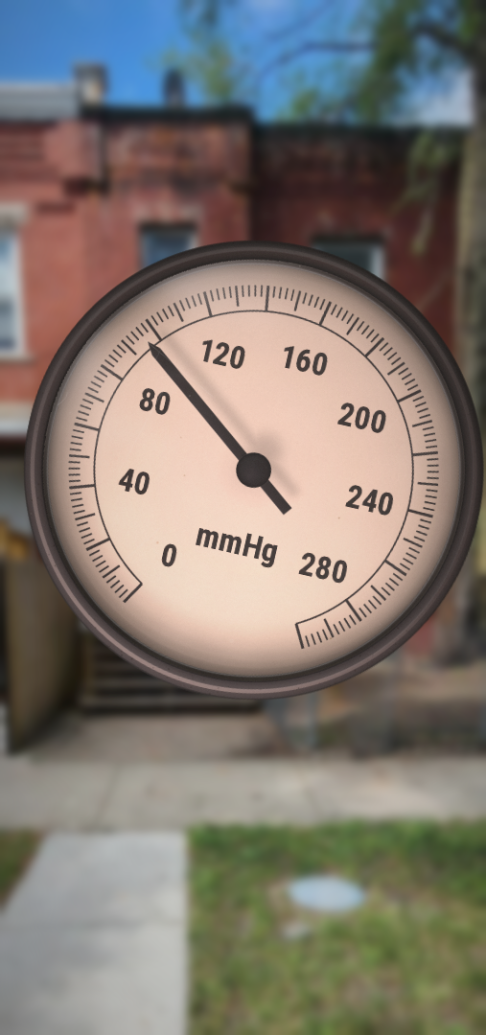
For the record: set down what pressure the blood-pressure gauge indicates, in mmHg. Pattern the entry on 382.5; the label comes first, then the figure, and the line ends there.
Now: 96
